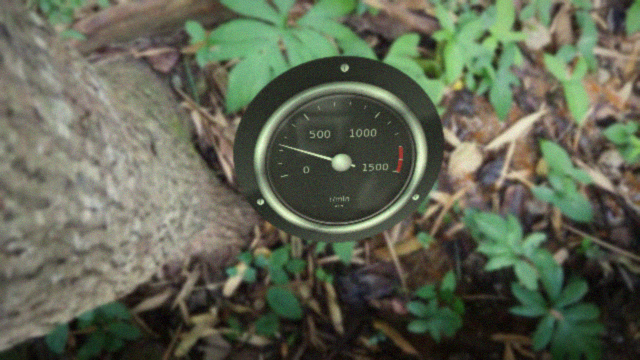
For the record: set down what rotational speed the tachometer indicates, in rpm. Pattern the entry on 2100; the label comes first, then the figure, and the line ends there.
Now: 250
